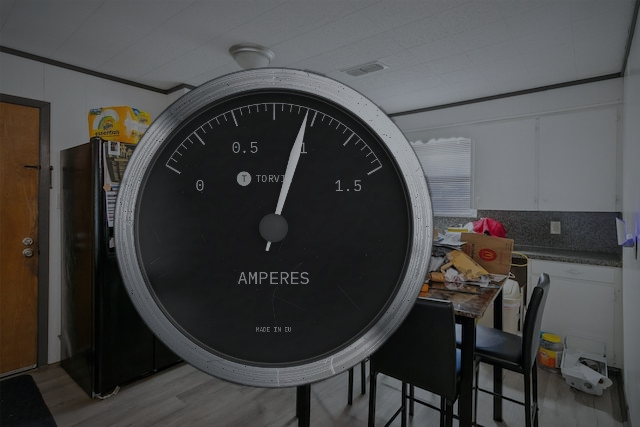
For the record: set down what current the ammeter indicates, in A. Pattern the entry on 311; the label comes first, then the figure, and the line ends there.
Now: 0.95
